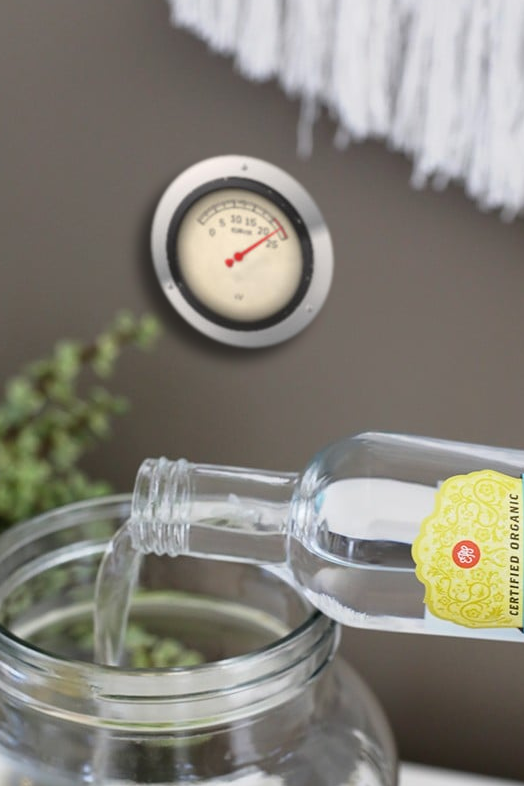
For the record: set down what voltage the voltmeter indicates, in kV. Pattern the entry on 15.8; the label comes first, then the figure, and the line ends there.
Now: 22.5
